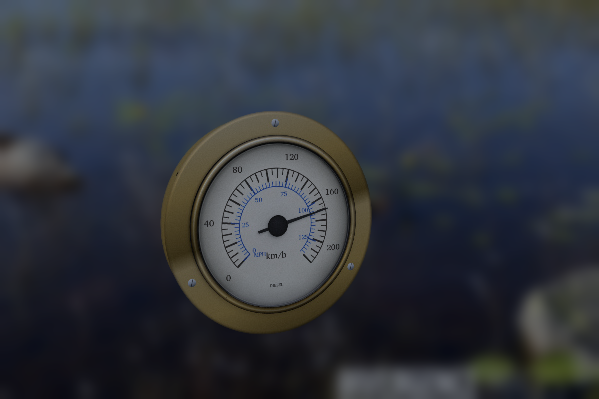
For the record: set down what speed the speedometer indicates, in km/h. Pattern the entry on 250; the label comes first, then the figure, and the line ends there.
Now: 170
